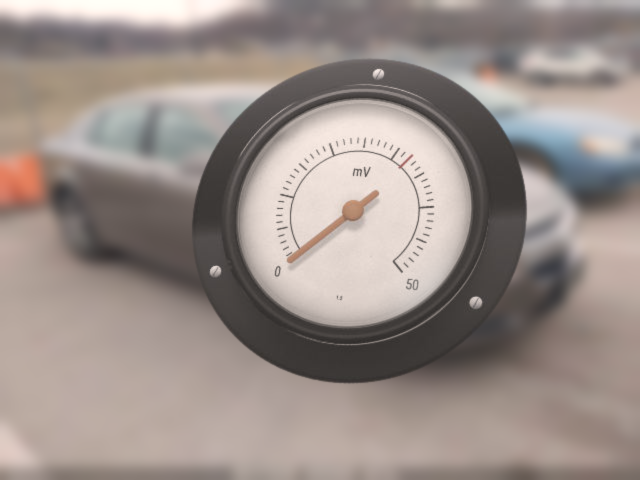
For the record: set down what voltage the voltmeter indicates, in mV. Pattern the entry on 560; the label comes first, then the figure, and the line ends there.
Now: 0
